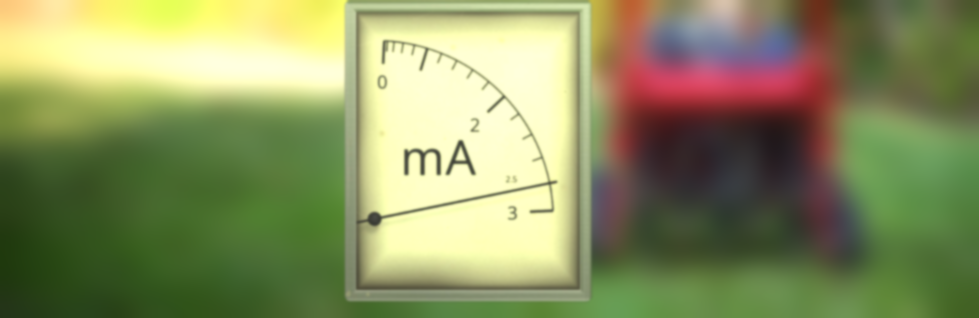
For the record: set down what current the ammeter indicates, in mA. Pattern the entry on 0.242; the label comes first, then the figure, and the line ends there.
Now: 2.8
